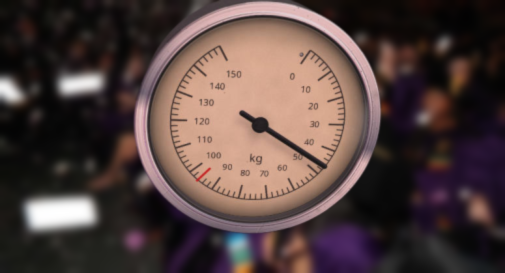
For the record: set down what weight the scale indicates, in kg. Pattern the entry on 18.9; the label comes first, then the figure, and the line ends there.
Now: 46
